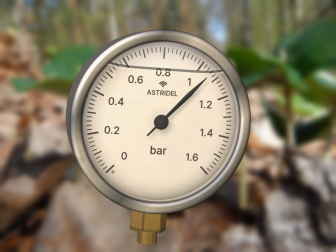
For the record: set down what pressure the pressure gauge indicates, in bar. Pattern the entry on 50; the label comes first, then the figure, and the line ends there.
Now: 1.06
